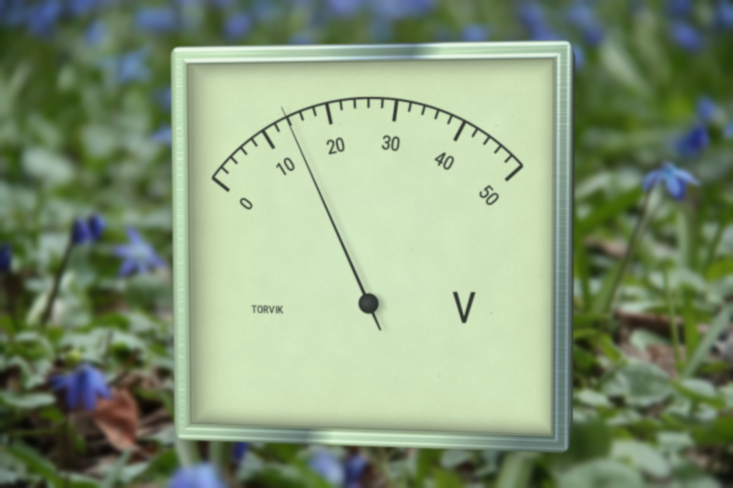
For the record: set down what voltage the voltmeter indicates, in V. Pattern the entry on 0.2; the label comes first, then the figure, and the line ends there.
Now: 14
